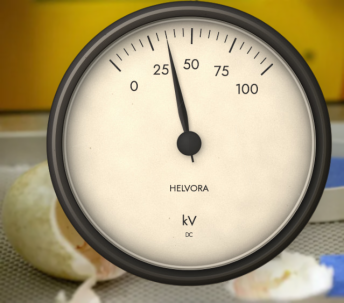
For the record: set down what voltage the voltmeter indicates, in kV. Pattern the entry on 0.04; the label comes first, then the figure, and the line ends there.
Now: 35
